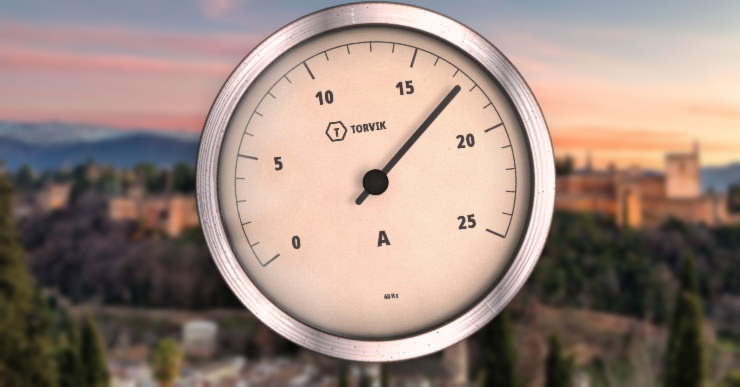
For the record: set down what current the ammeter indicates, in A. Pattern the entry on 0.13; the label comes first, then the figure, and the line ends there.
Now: 17.5
